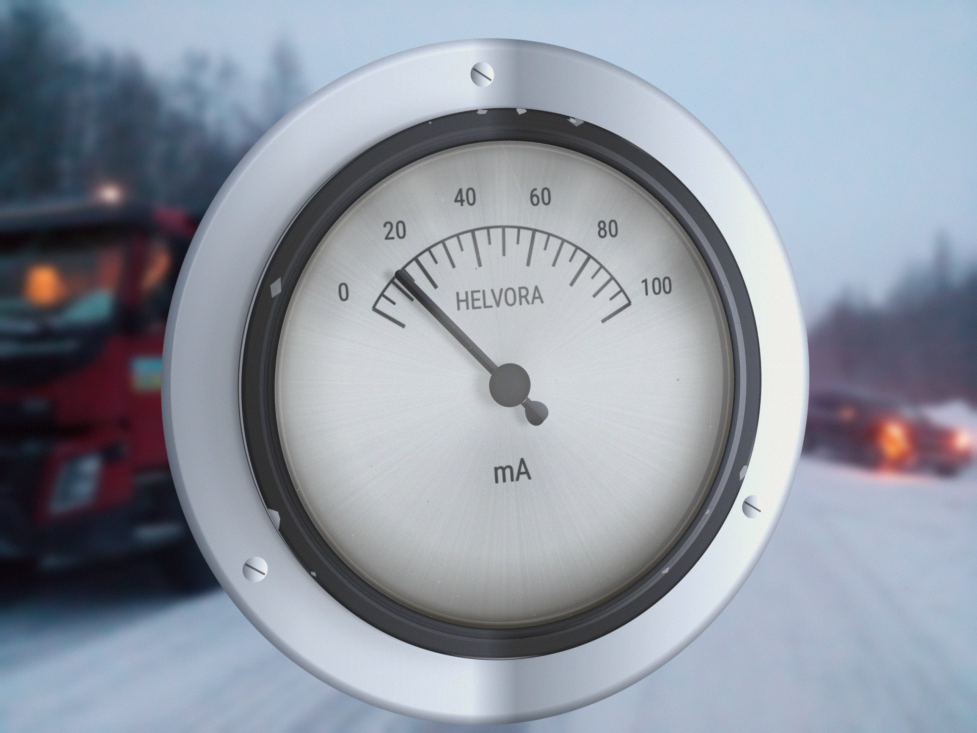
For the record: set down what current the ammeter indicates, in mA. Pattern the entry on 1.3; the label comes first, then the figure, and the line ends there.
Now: 12.5
